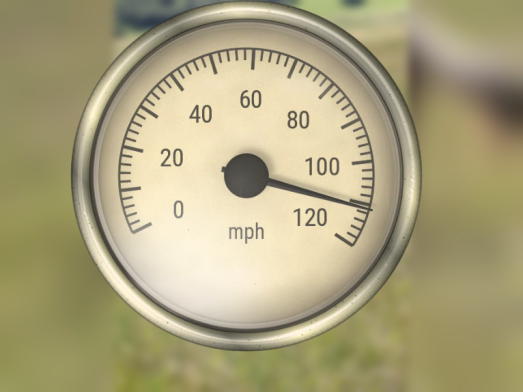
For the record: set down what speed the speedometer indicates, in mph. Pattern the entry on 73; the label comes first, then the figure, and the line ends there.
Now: 111
